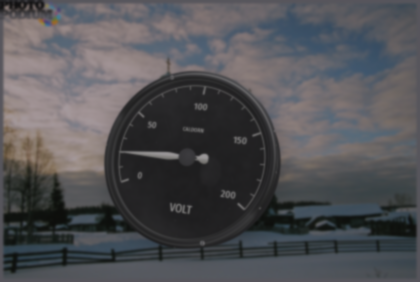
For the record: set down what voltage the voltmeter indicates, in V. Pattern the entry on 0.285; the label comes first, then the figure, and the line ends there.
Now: 20
